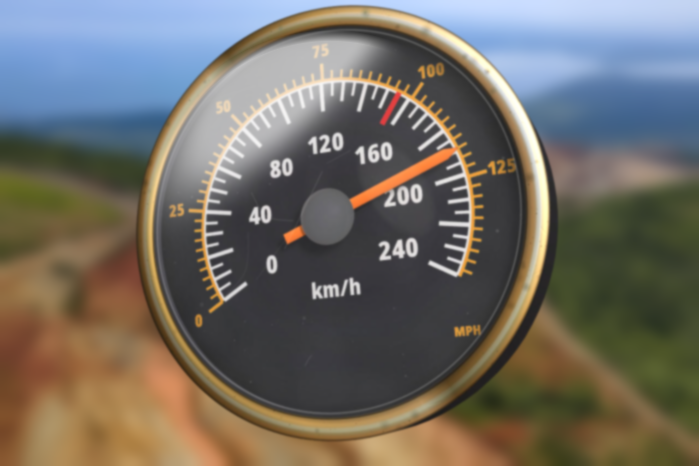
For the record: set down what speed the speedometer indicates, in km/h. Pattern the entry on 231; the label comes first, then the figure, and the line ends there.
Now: 190
